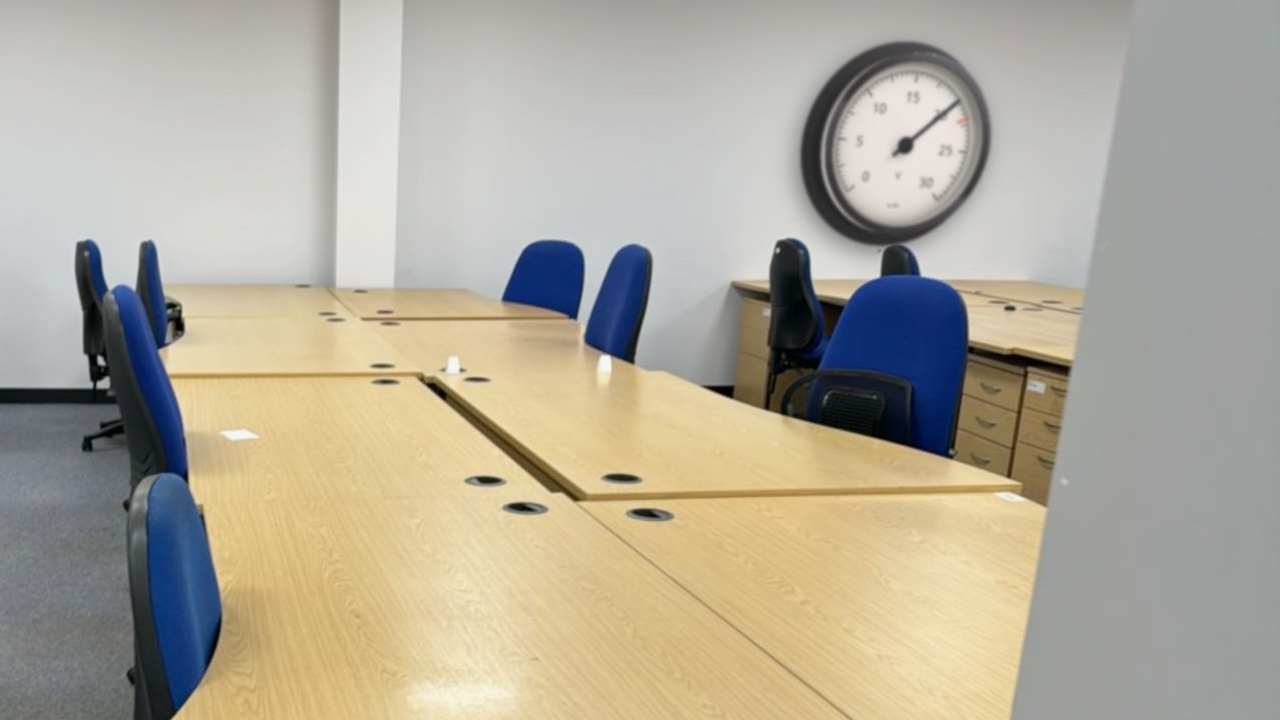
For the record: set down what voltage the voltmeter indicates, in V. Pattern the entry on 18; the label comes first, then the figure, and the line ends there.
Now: 20
